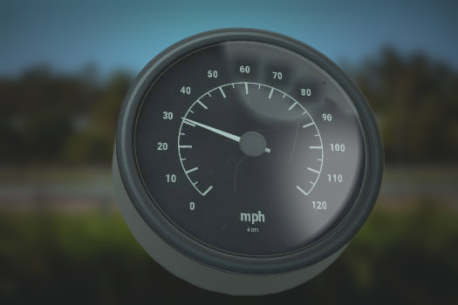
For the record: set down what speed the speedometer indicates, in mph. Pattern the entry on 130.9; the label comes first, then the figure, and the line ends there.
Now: 30
